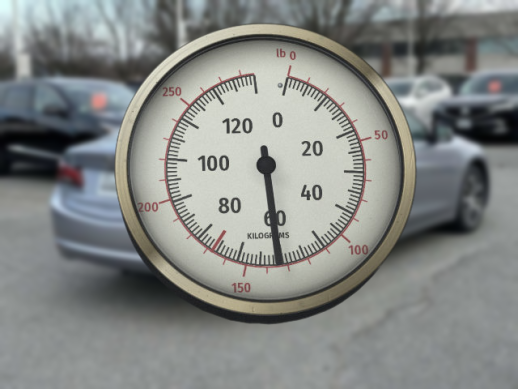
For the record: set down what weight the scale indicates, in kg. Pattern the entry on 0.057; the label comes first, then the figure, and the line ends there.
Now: 61
